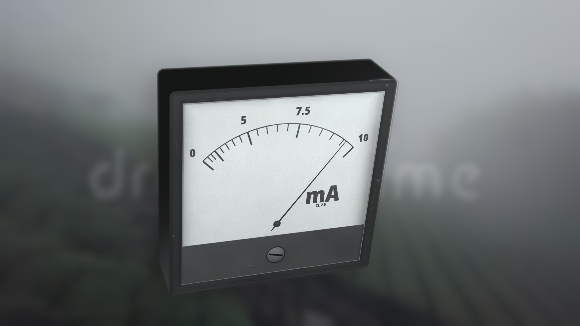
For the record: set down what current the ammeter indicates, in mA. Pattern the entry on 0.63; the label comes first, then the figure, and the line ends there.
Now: 9.5
